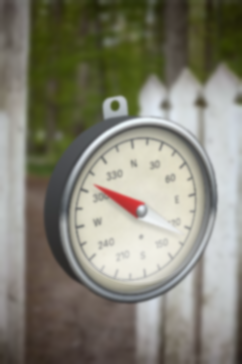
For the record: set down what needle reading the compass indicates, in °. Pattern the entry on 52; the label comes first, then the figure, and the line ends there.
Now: 307.5
